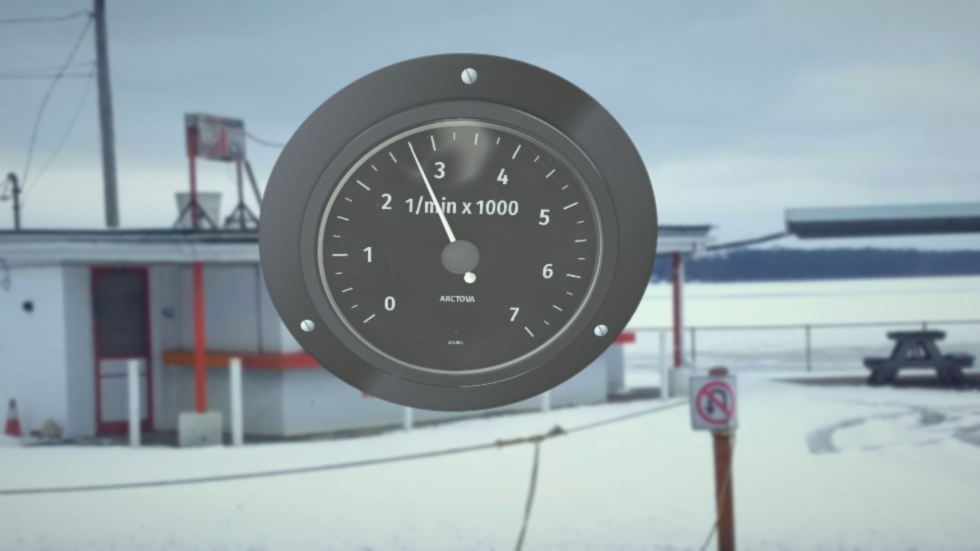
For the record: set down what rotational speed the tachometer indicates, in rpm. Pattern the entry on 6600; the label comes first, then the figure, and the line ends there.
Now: 2750
